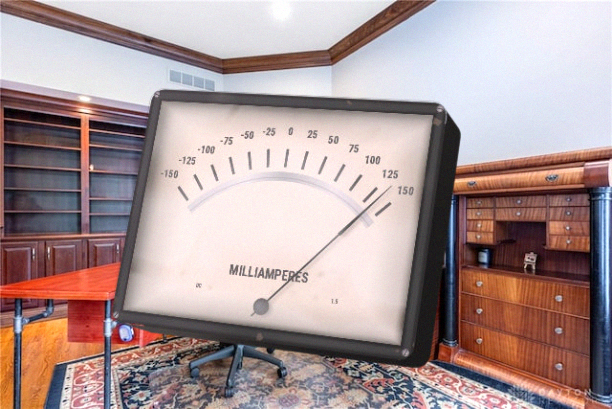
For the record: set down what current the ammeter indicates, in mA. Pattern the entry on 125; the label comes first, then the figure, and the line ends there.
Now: 137.5
